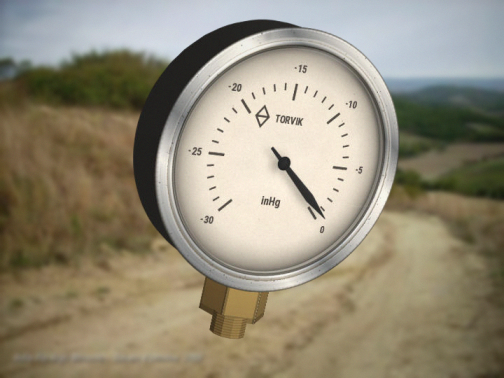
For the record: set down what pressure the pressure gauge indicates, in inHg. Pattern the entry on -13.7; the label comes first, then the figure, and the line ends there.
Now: -0.5
